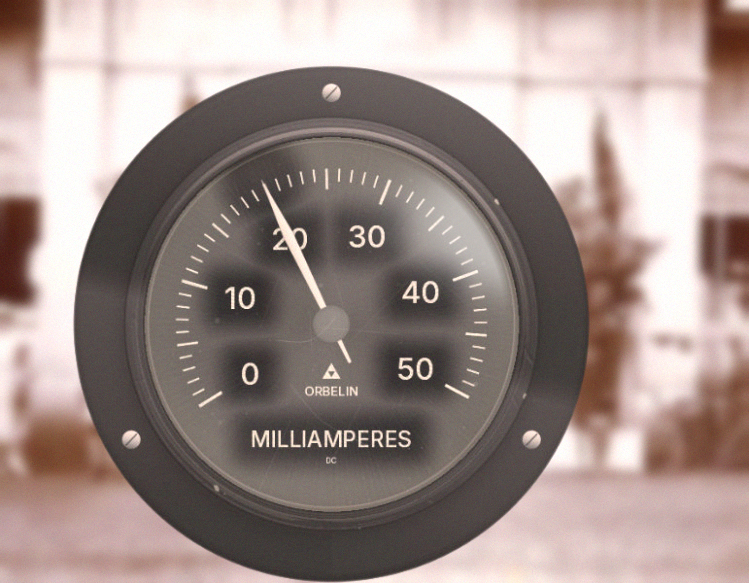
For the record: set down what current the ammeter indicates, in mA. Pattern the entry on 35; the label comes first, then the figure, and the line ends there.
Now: 20
